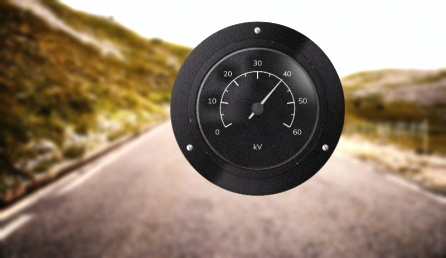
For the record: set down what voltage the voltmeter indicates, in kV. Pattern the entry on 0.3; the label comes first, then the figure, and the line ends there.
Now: 40
